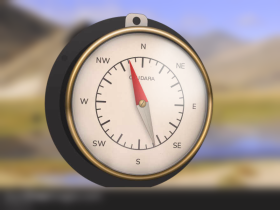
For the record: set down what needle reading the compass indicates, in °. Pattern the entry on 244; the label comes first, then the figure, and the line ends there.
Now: 340
